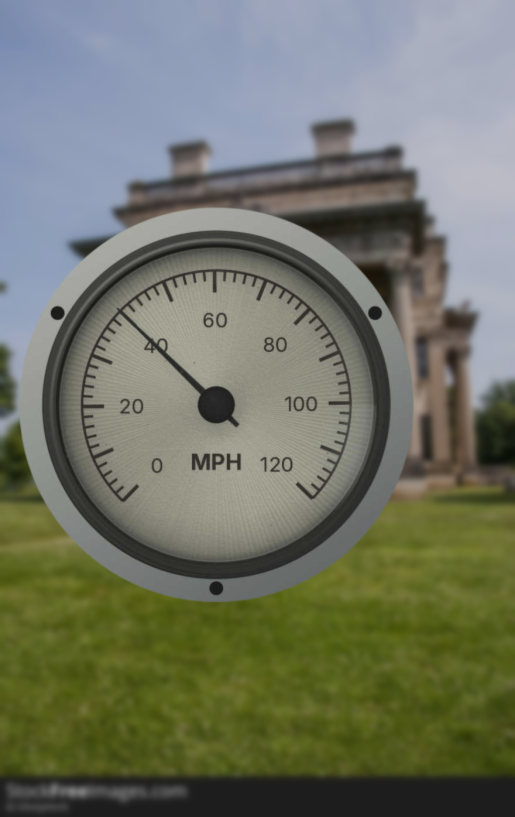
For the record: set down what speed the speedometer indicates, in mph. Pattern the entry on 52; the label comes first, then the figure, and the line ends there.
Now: 40
